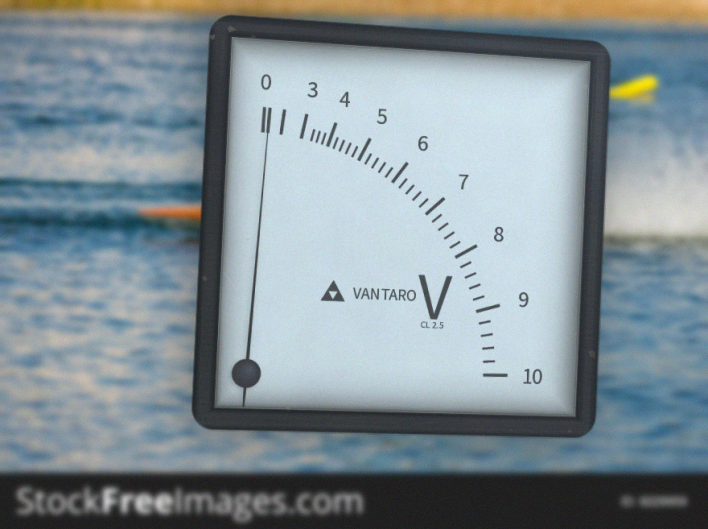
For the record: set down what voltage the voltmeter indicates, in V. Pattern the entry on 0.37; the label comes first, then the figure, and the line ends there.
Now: 1
